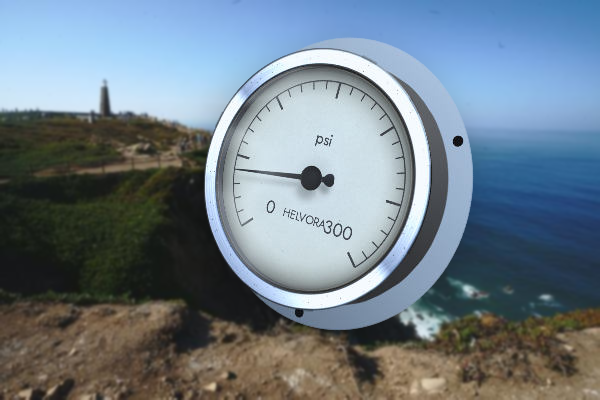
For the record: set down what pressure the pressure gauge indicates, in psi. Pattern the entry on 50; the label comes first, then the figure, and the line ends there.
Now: 40
